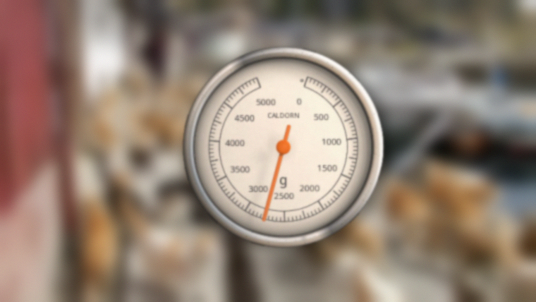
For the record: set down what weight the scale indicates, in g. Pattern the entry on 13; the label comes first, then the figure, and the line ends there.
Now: 2750
